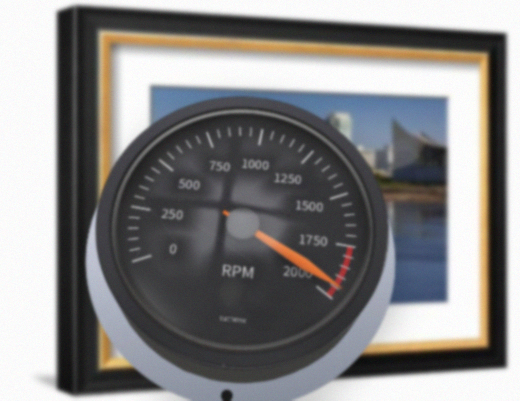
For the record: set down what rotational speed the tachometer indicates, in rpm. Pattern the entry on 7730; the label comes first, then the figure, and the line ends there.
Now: 1950
